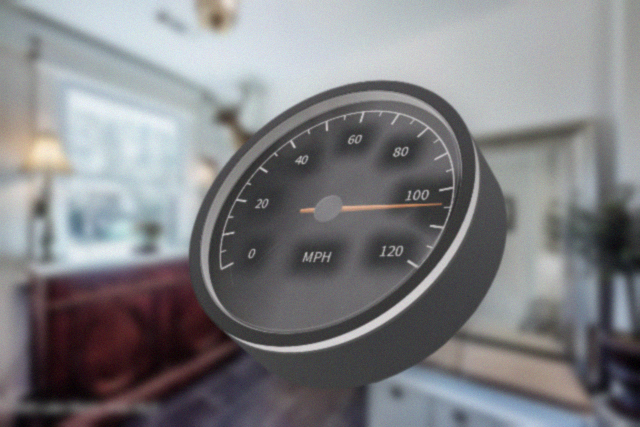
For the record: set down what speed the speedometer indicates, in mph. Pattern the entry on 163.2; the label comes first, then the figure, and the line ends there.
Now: 105
